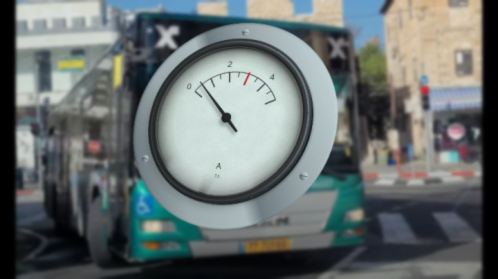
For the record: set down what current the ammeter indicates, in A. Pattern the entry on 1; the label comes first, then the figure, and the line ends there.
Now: 0.5
